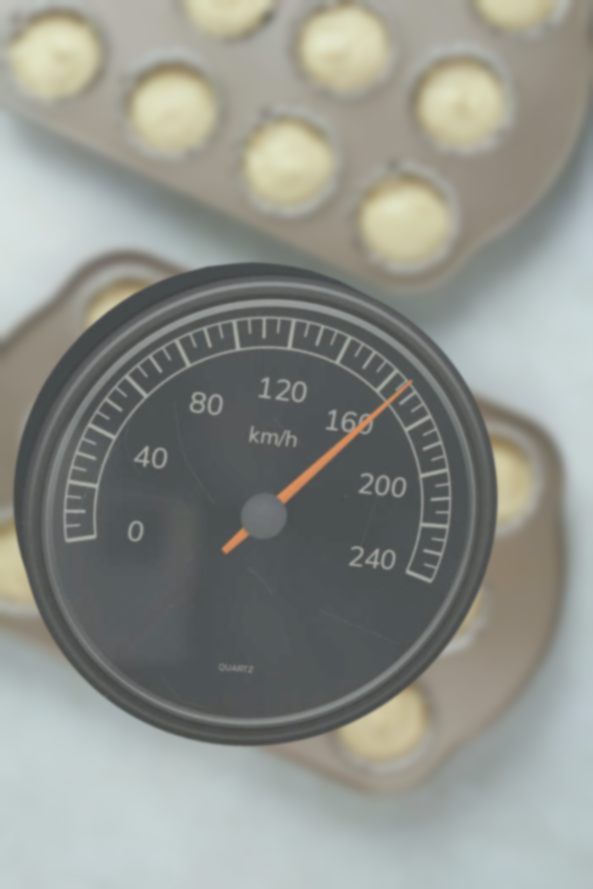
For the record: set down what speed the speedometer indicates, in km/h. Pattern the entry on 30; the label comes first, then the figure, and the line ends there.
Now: 165
